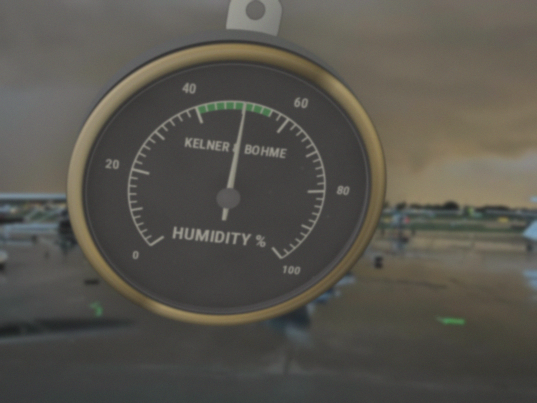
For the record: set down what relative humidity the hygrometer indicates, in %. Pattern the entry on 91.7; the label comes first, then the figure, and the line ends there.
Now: 50
